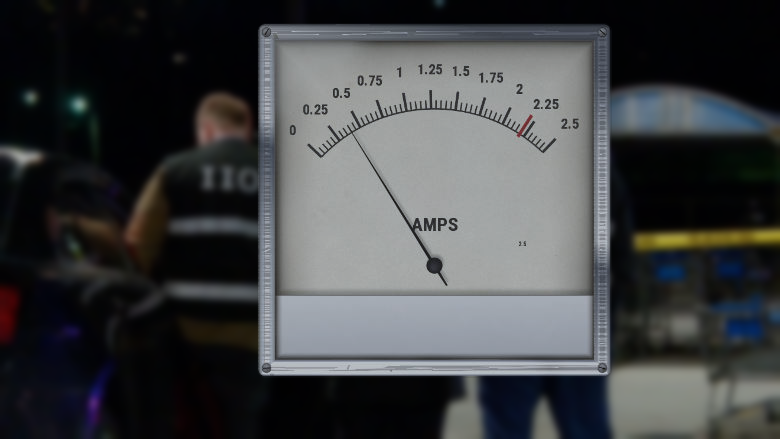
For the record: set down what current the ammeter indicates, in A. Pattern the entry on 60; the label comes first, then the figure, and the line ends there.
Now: 0.4
